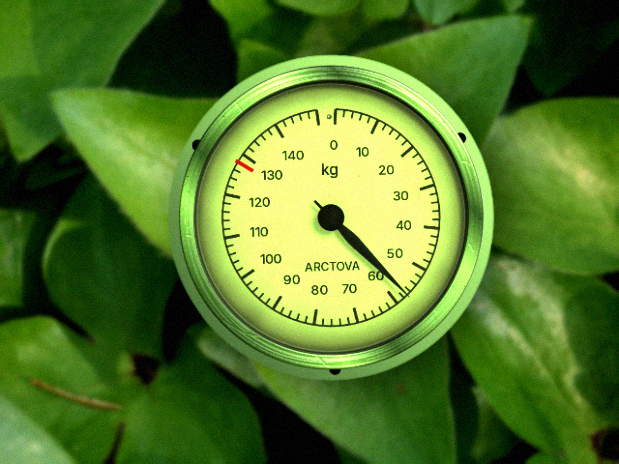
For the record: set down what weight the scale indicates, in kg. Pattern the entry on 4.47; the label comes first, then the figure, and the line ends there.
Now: 57
